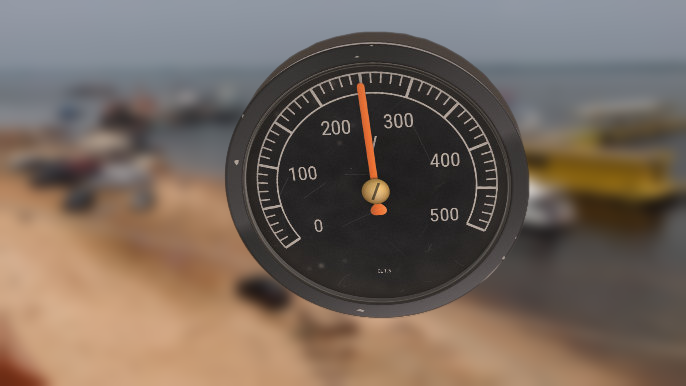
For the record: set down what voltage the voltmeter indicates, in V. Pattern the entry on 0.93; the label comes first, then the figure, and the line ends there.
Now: 250
